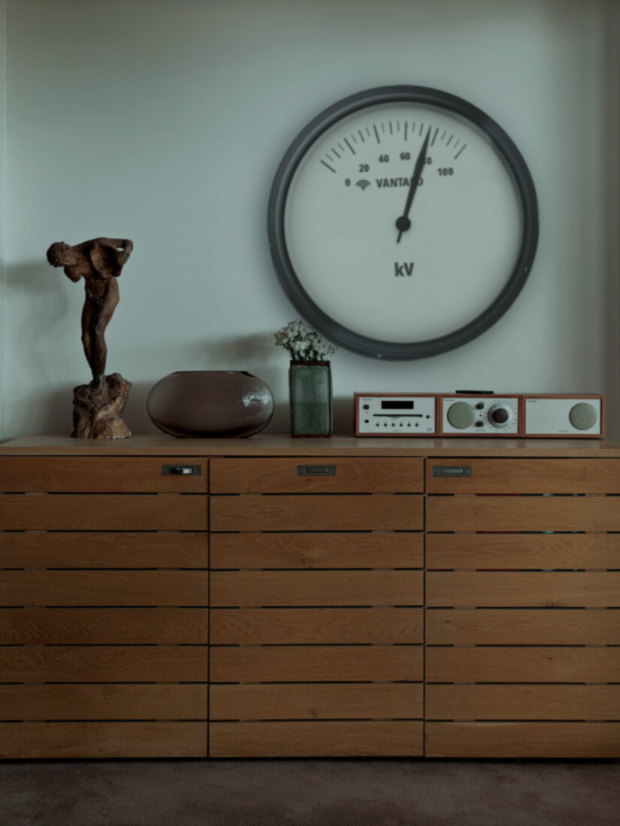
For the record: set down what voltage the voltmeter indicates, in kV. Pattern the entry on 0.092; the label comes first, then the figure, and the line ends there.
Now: 75
